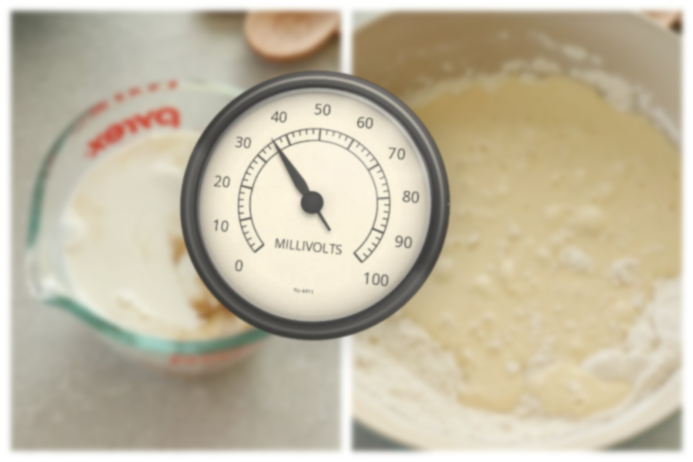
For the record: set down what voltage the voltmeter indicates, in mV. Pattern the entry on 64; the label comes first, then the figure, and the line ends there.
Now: 36
